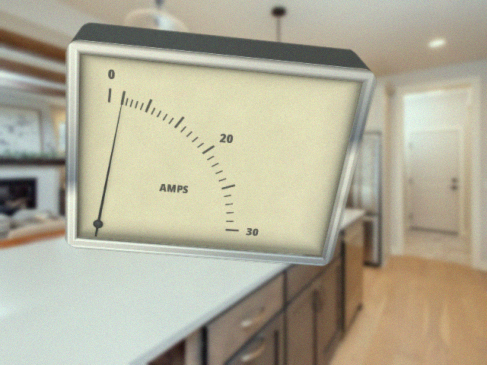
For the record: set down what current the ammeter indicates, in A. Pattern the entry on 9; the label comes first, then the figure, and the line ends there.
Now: 5
